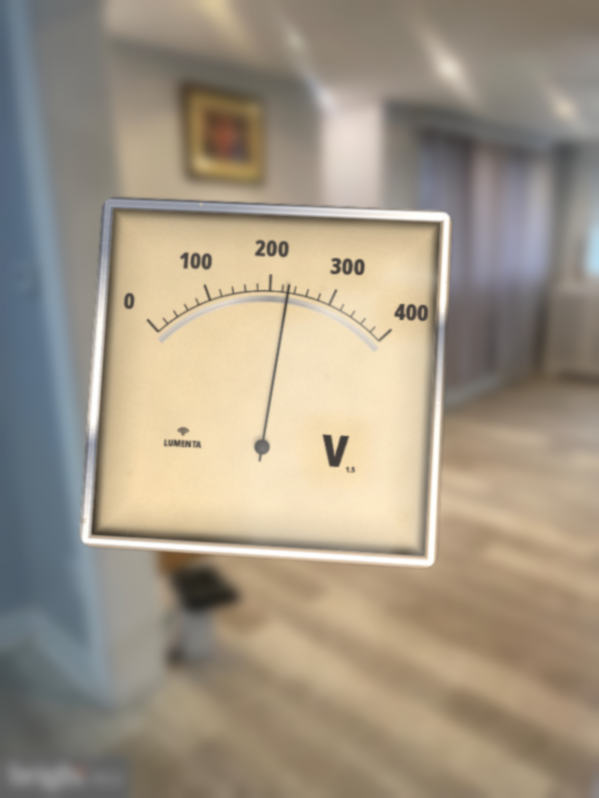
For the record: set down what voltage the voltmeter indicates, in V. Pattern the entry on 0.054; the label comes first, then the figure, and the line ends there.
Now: 230
